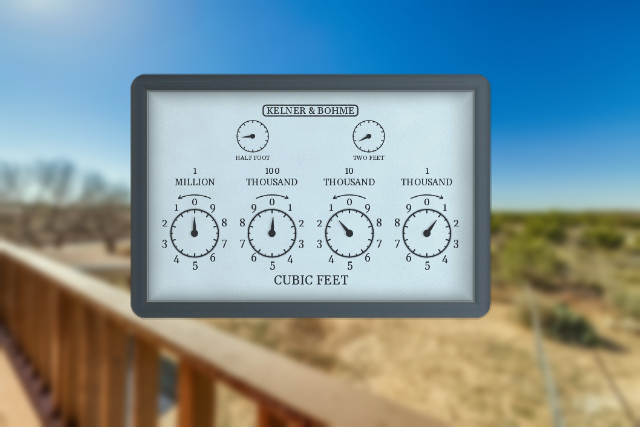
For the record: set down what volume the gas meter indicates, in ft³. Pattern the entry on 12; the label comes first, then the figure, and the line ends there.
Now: 1100
